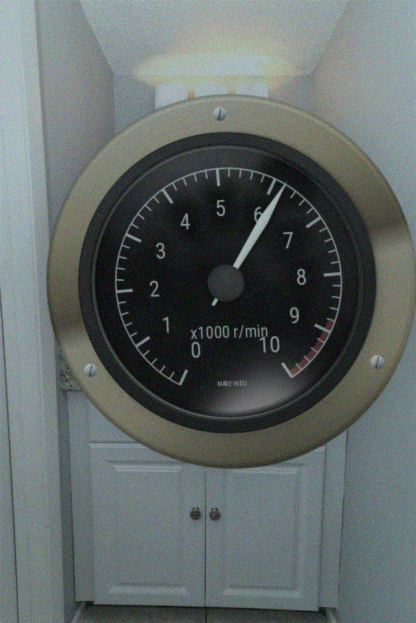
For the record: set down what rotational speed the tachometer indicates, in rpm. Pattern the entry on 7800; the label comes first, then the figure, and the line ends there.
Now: 6200
